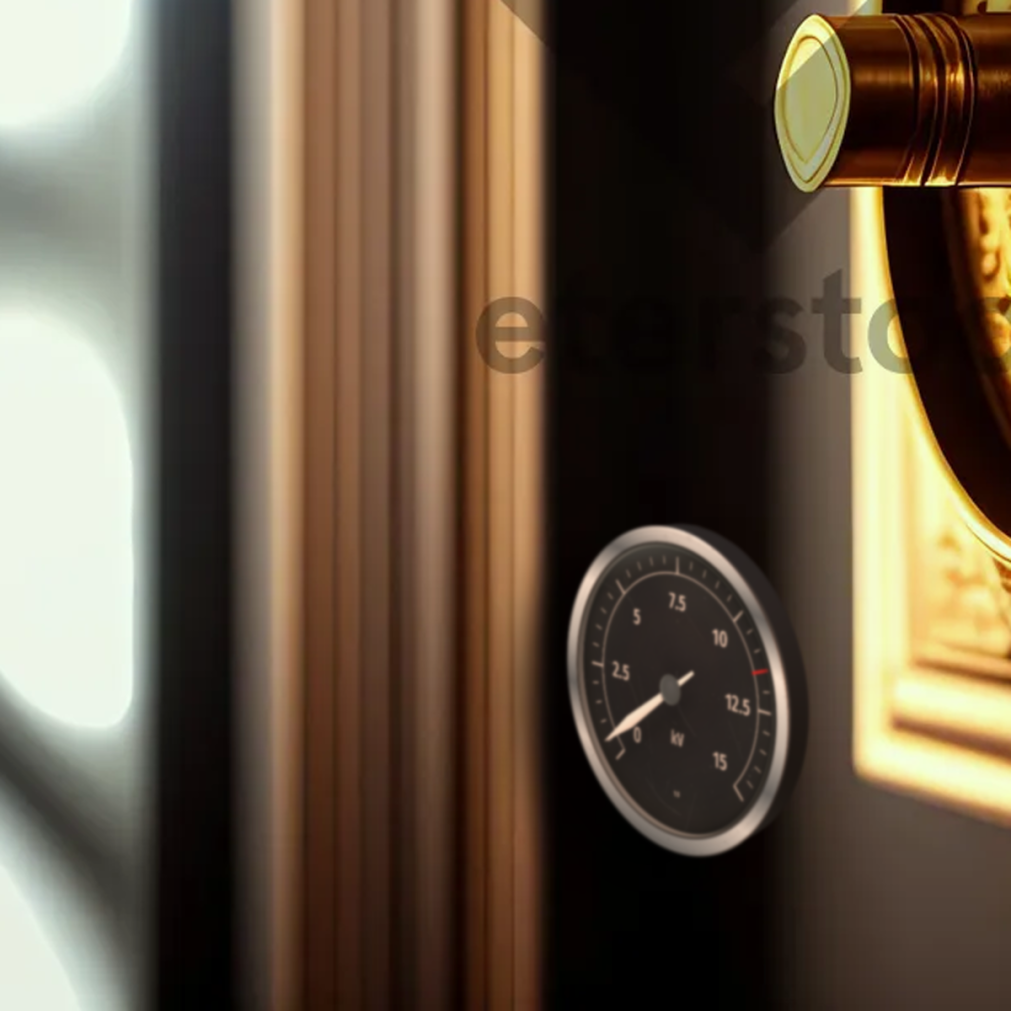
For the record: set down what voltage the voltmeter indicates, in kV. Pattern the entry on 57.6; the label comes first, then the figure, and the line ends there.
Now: 0.5
